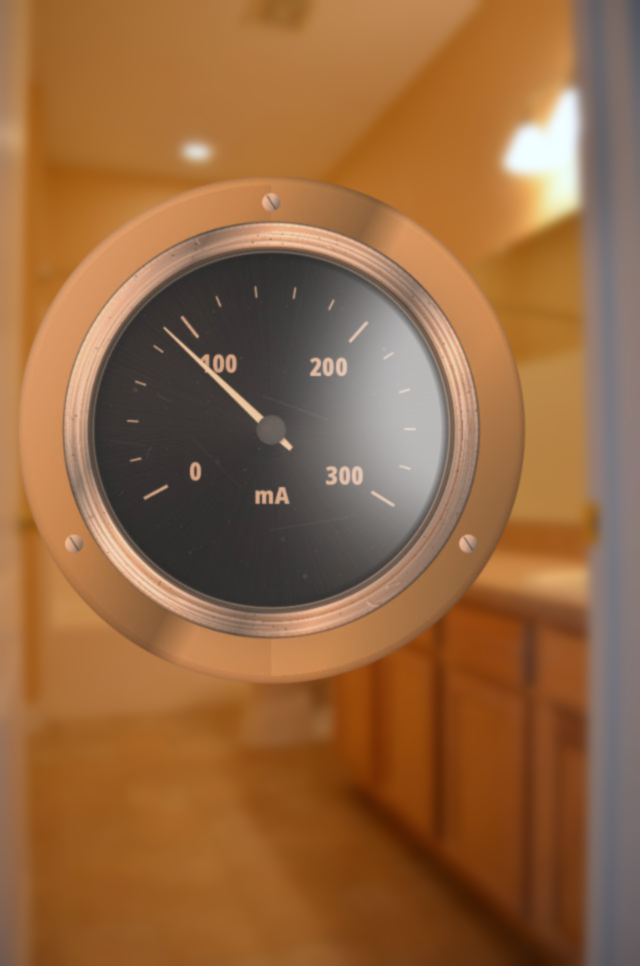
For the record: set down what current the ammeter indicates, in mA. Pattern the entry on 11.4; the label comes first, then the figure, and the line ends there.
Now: 90
